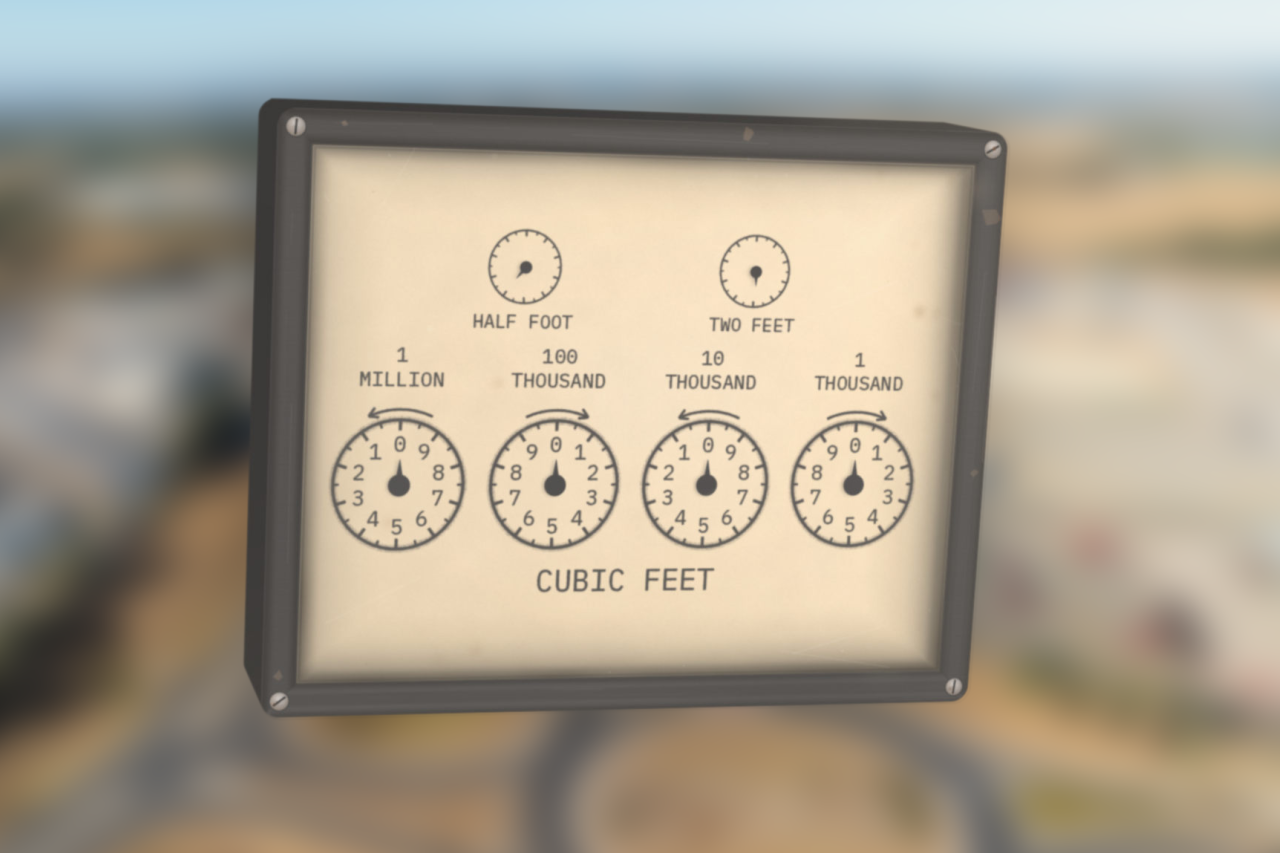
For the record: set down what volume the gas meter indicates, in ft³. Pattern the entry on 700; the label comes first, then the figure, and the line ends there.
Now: 0
